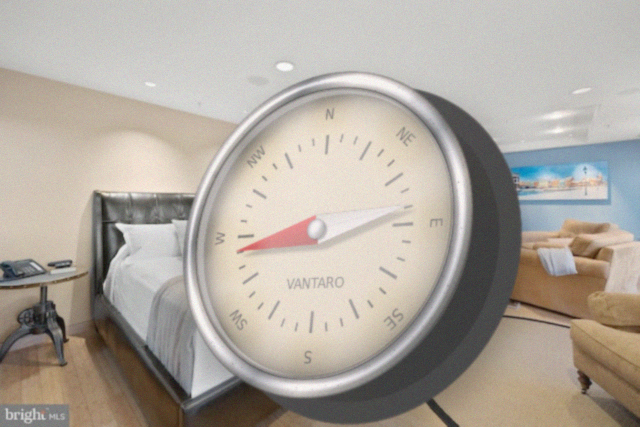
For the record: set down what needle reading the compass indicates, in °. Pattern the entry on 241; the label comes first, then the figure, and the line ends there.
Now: 260
